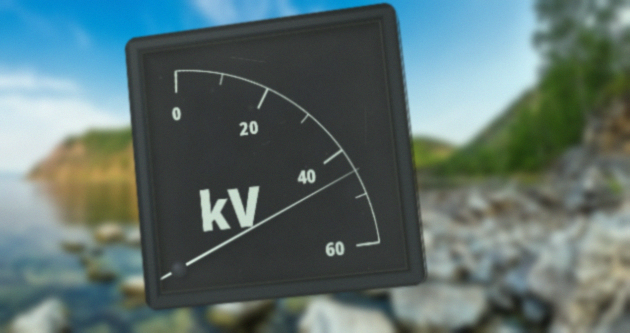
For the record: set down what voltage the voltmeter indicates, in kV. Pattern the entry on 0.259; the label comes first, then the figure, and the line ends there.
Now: 45
